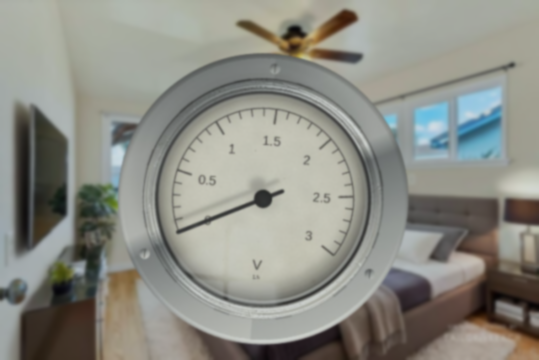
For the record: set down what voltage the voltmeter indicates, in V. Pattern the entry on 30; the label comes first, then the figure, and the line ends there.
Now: 0
